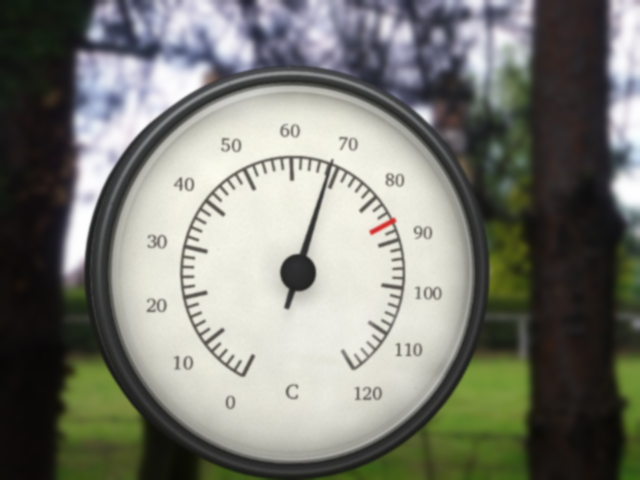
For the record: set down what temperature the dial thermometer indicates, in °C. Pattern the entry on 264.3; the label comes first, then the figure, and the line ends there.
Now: 68
